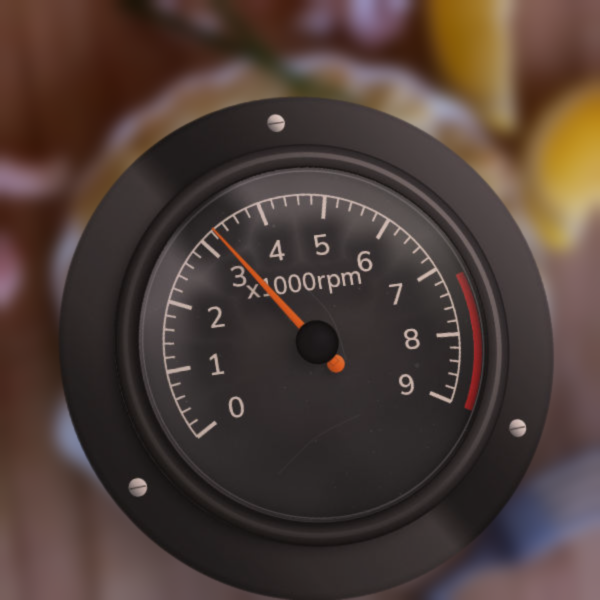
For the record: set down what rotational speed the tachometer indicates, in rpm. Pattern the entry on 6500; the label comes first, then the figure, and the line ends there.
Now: 3200
